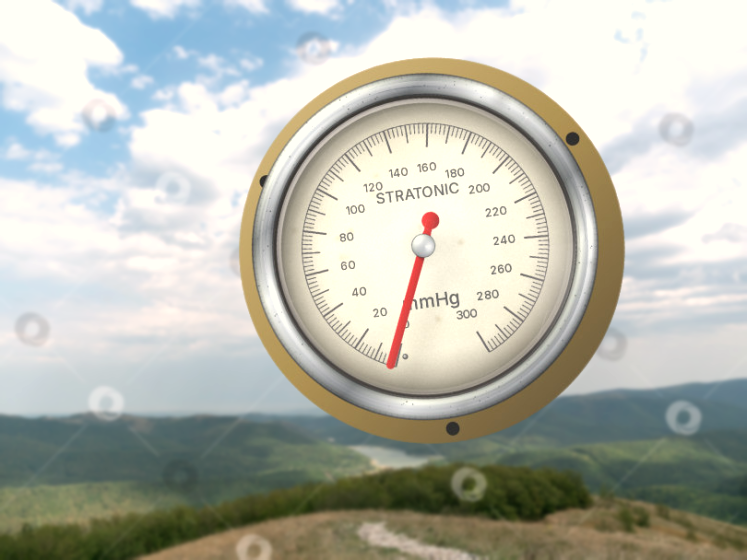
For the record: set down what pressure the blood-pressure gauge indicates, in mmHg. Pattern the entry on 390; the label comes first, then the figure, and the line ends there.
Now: 2
